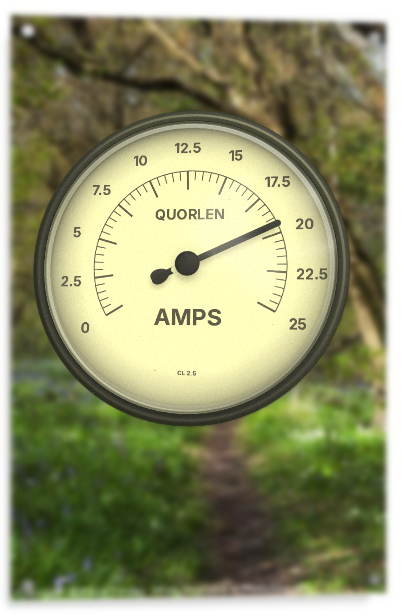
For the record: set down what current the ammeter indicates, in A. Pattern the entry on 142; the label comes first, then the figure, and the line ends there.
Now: 19.5
